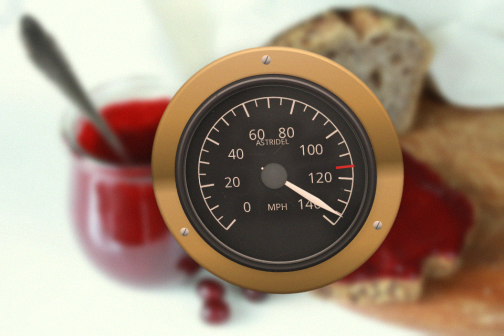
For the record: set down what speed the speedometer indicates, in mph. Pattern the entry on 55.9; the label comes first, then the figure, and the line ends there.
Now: 135
